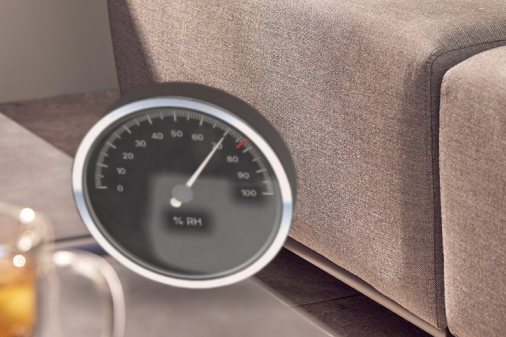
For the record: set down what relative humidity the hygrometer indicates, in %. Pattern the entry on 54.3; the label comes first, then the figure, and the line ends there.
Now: 70
